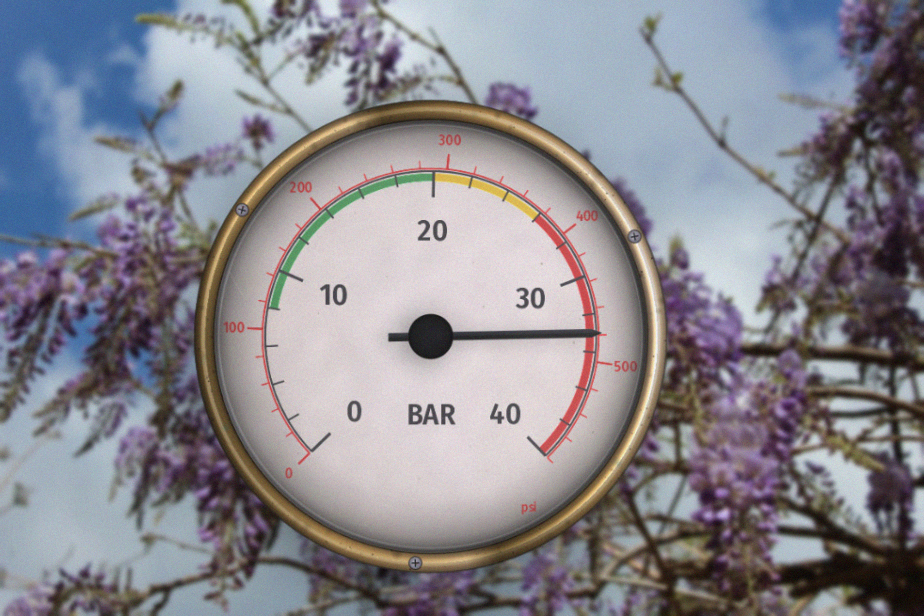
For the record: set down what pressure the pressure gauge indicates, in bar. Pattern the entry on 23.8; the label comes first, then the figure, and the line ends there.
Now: 33
